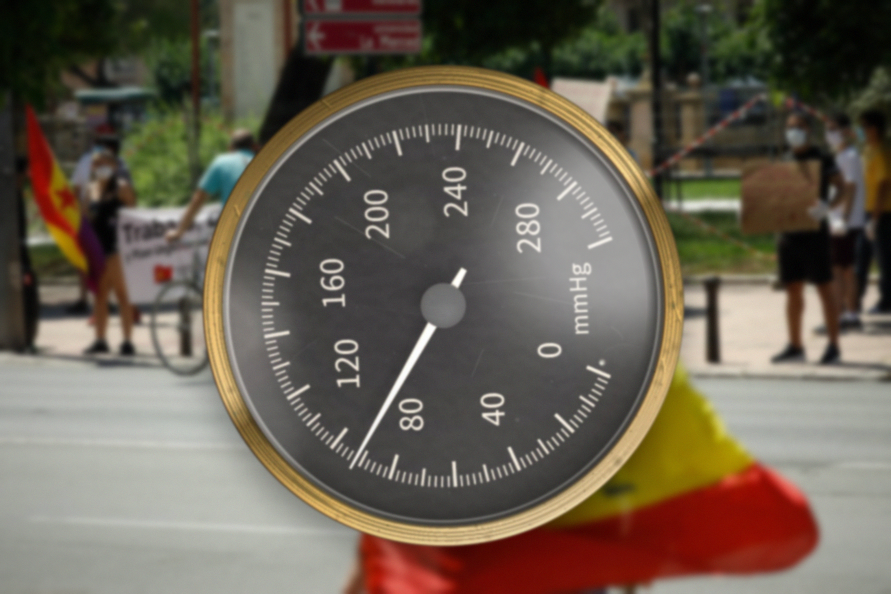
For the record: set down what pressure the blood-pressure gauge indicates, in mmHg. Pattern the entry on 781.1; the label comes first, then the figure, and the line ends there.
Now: 92
